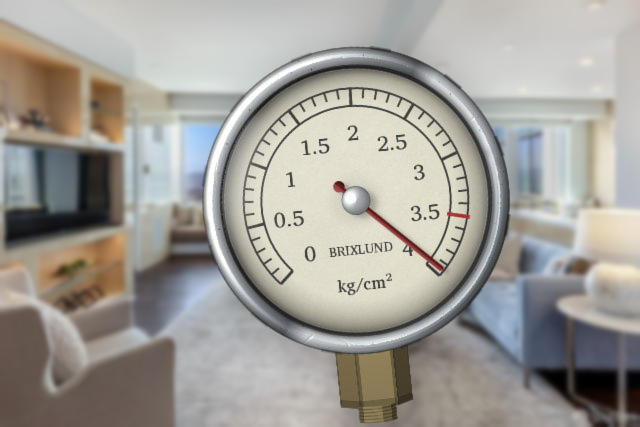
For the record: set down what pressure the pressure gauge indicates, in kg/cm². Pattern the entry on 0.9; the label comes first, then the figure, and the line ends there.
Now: 3.95
